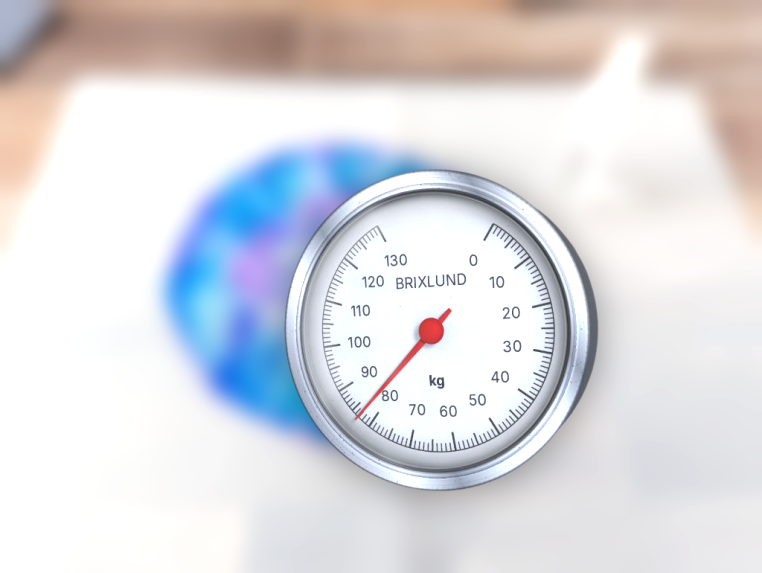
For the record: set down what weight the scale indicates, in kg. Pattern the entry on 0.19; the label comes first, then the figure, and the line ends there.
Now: 83
